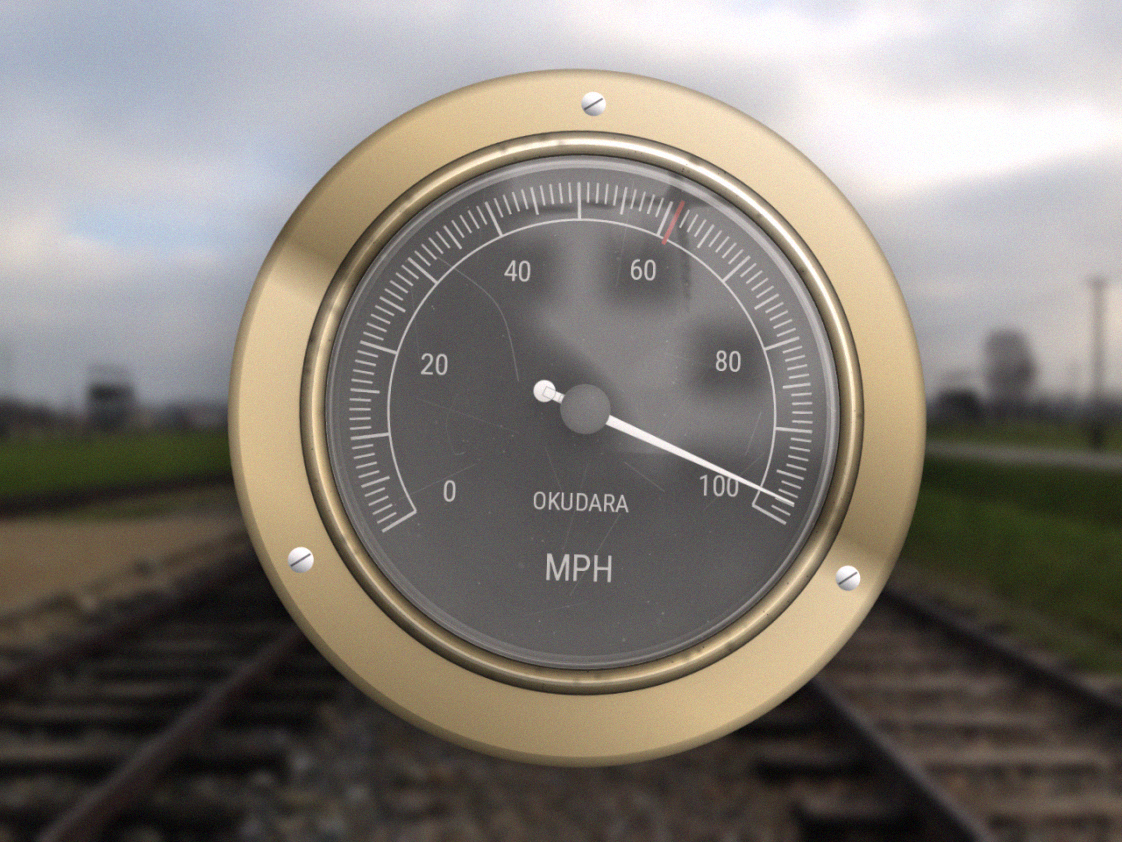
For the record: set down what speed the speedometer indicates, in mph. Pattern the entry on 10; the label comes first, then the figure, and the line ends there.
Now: 98
